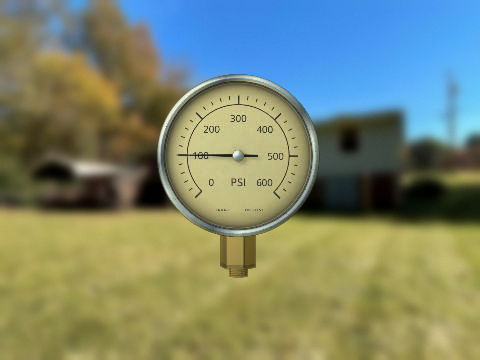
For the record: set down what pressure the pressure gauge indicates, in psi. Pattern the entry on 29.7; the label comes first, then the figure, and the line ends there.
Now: 100
